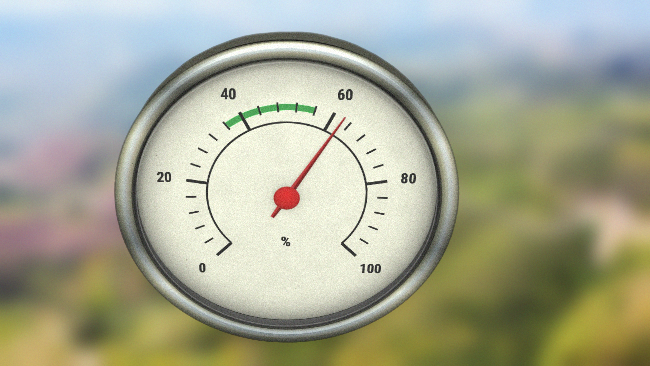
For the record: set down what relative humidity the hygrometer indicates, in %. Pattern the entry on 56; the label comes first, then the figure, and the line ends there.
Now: 62
